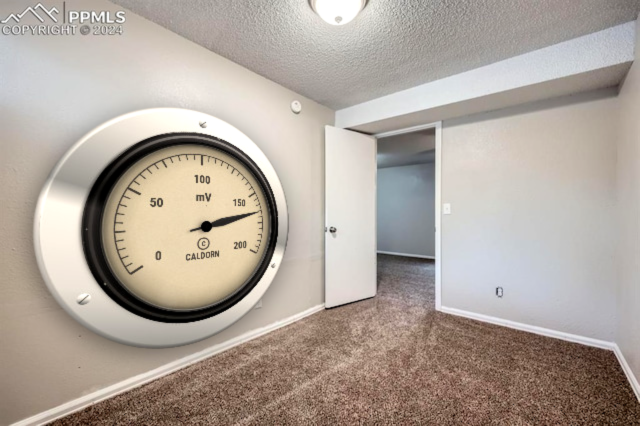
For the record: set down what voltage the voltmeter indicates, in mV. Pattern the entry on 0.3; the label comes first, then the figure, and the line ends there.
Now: 165
